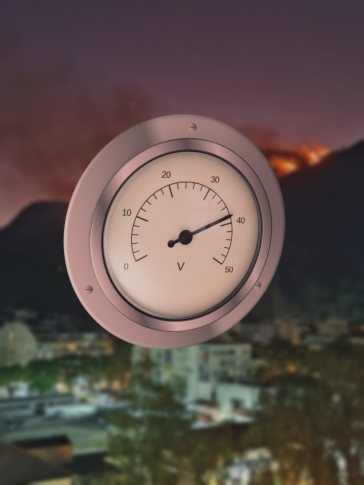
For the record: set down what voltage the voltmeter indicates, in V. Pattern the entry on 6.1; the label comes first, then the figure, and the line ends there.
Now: 38
